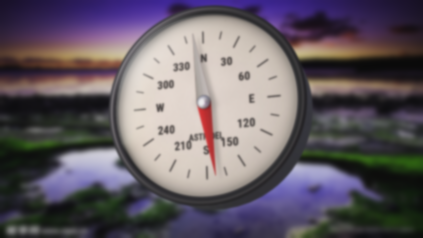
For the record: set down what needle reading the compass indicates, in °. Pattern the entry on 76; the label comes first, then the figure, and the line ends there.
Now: 172.5
